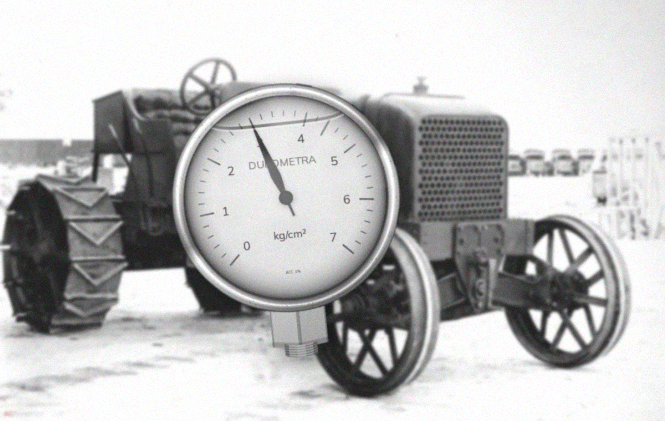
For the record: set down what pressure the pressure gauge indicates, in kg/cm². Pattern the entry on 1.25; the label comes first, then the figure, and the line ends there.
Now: 3
